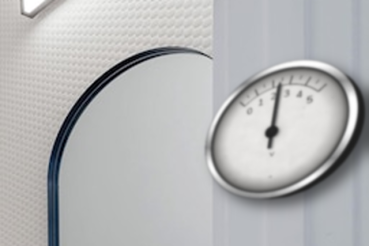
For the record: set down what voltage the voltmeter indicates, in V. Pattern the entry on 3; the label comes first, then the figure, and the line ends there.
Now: 2.5
